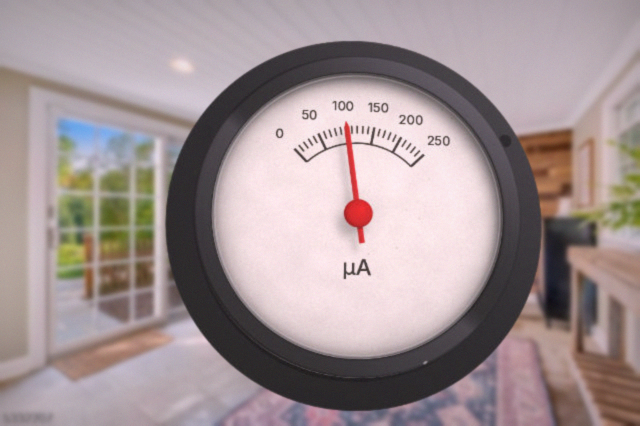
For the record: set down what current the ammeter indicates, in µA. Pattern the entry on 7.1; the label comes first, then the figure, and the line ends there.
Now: 100
